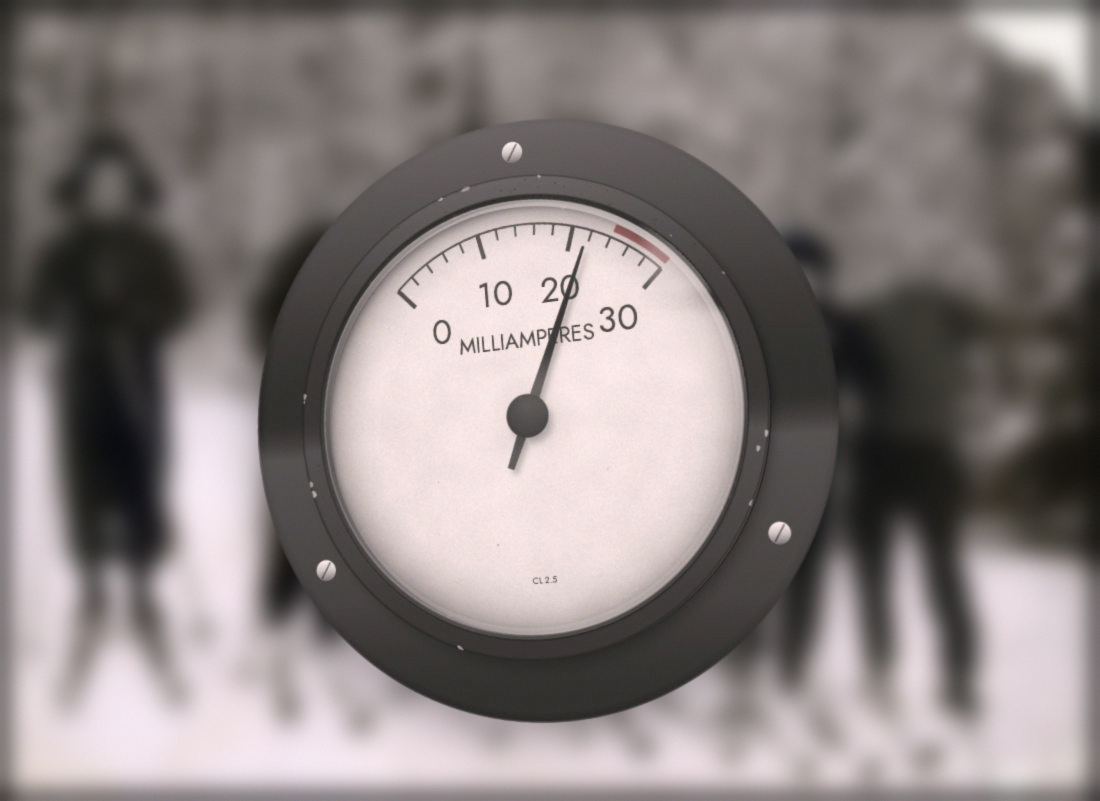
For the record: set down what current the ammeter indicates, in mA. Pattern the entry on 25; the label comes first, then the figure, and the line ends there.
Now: 22
